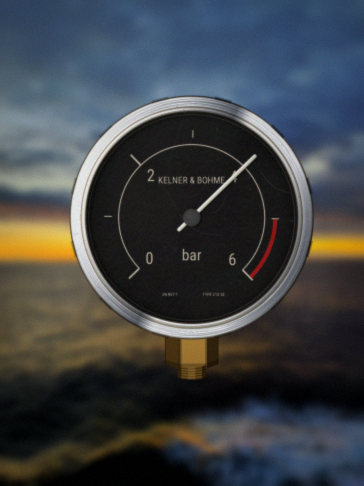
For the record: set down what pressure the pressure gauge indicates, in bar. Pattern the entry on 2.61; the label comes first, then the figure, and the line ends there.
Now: 4
